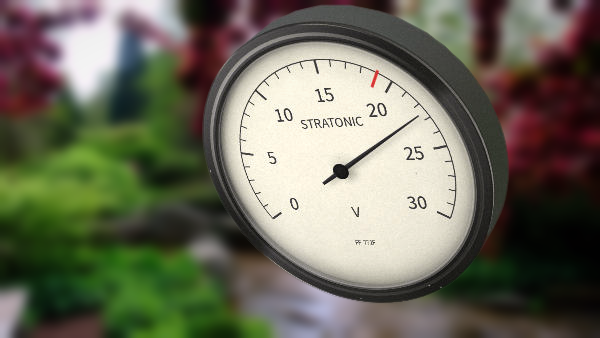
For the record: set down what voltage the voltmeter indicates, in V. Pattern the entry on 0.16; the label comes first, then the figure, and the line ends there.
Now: 22.5
